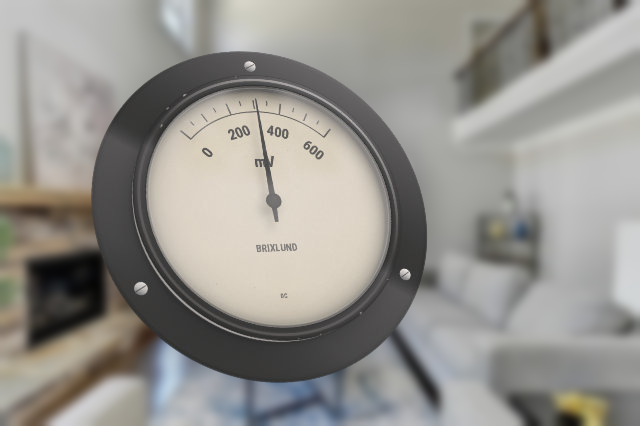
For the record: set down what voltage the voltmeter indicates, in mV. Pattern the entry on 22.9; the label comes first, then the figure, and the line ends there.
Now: 300
